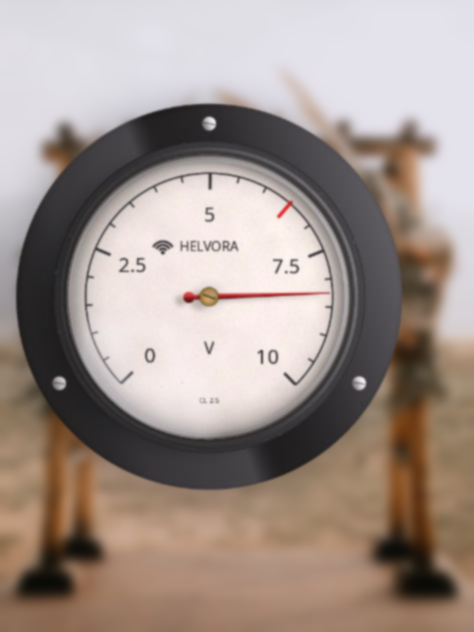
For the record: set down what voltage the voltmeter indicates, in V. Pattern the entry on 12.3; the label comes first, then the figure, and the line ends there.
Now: 8.25
